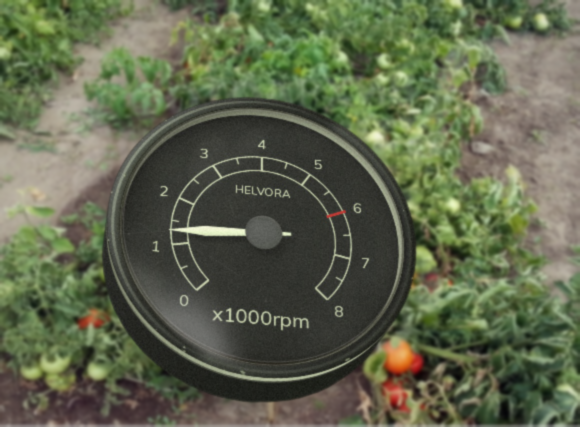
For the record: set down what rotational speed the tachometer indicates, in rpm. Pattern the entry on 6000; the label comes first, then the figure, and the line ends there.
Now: 1250
